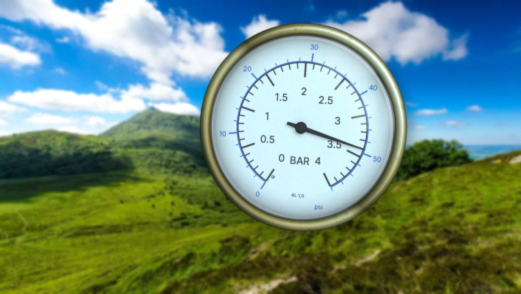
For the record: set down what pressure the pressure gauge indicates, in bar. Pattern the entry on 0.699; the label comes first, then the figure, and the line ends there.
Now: 3.4
